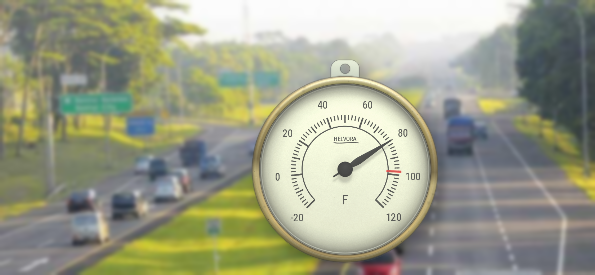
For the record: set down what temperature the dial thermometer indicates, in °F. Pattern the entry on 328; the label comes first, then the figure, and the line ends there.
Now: 80
